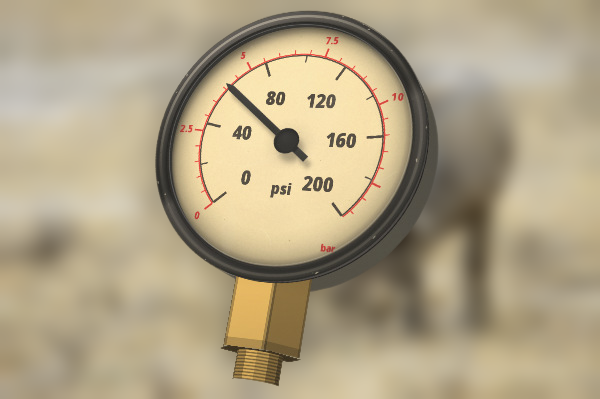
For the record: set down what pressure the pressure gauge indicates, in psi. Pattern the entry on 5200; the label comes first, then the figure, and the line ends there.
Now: 60
